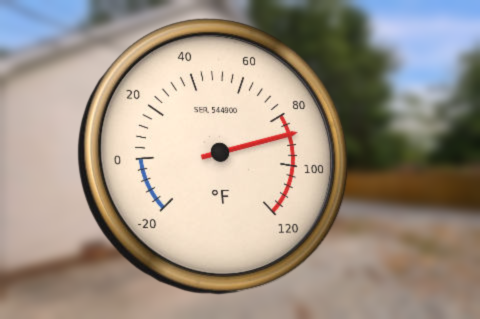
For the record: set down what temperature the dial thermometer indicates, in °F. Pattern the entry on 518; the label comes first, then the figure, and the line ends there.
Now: 88
